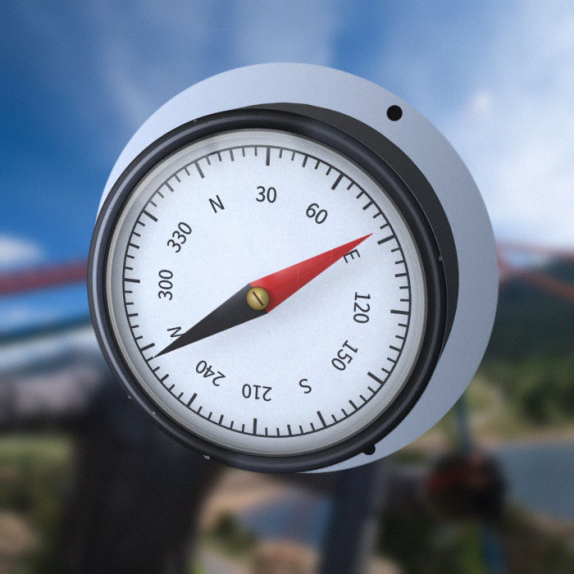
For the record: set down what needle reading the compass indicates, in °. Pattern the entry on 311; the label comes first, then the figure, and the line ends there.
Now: 85
